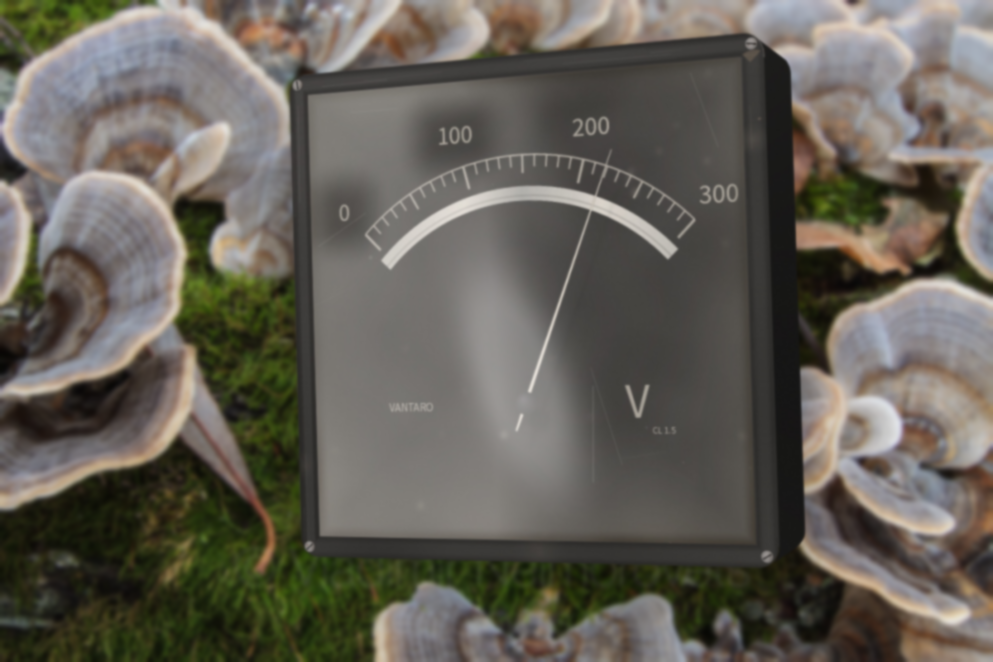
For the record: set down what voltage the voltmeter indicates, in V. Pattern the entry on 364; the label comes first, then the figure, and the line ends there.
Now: 220
